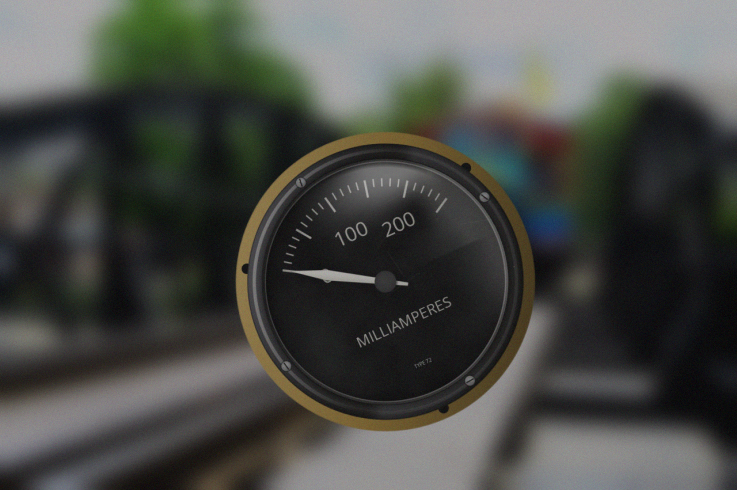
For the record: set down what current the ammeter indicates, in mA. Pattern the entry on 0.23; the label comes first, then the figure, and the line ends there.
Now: 0
